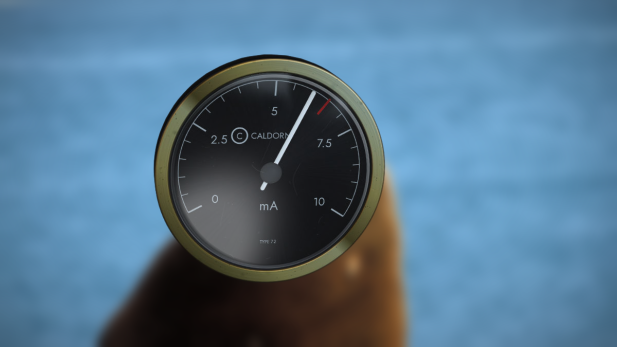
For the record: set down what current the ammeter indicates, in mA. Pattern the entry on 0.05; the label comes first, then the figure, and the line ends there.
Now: 6
